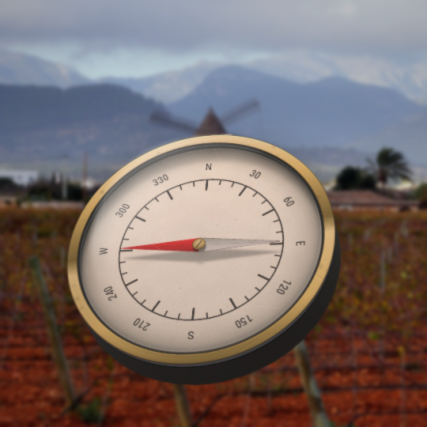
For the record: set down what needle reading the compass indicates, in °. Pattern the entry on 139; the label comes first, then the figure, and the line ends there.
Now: 270
